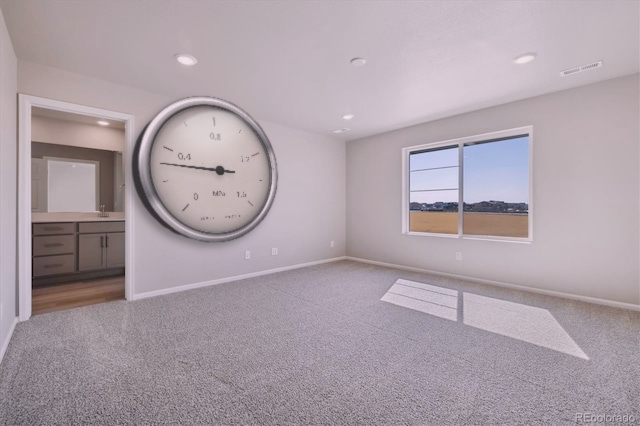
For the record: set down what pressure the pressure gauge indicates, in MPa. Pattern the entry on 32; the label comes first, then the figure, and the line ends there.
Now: 0.3
